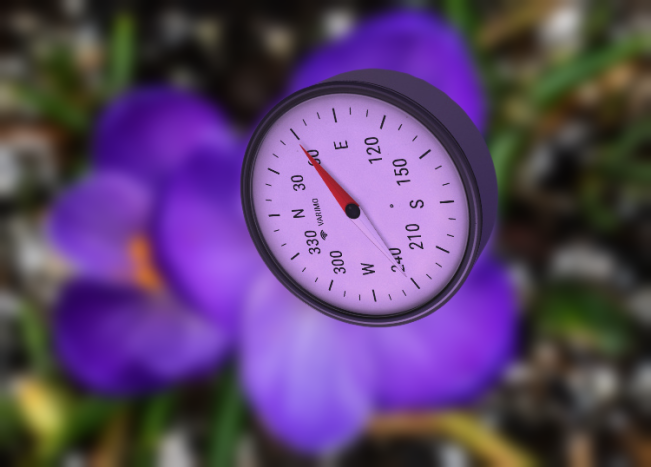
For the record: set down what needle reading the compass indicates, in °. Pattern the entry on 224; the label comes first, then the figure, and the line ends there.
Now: 60
